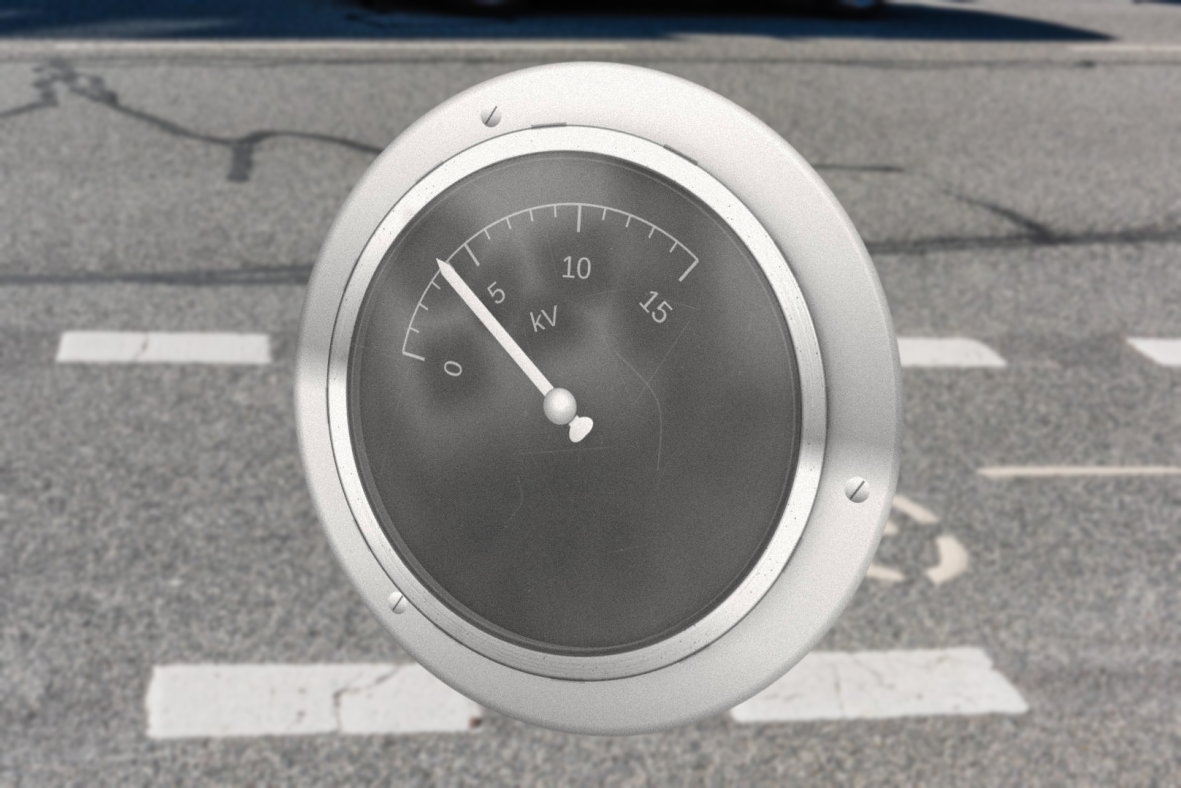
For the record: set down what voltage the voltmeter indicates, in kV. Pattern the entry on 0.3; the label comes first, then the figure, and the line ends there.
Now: 4
